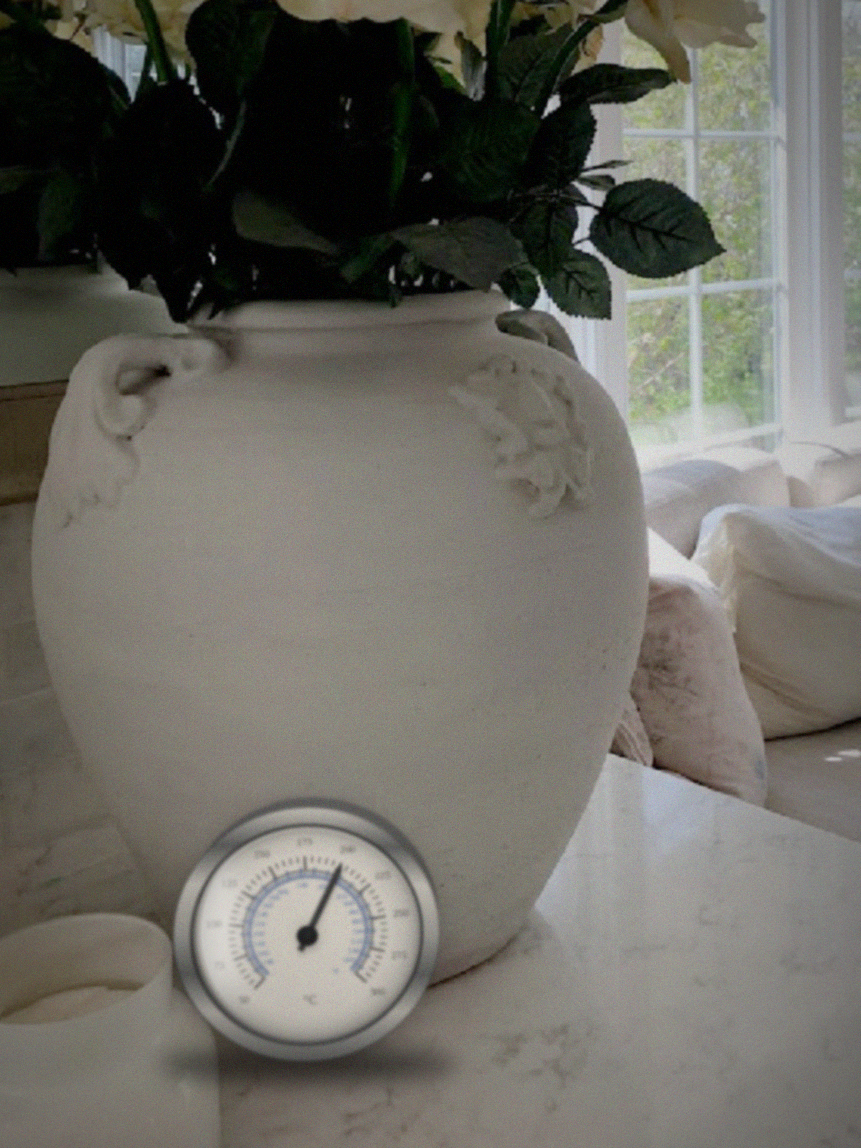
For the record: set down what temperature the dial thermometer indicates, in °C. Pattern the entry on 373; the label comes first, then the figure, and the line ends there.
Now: 200
